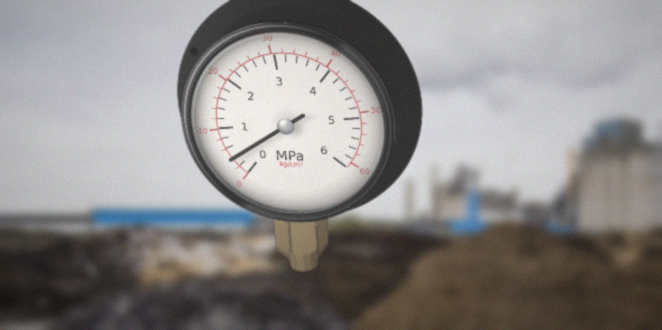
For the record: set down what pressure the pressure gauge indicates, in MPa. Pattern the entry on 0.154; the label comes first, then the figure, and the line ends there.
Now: 0.4
